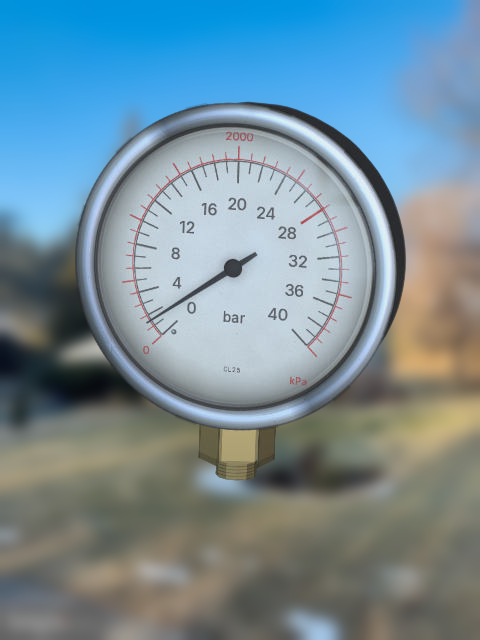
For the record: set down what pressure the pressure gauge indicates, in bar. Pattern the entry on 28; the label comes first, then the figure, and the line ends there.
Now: 1.5
